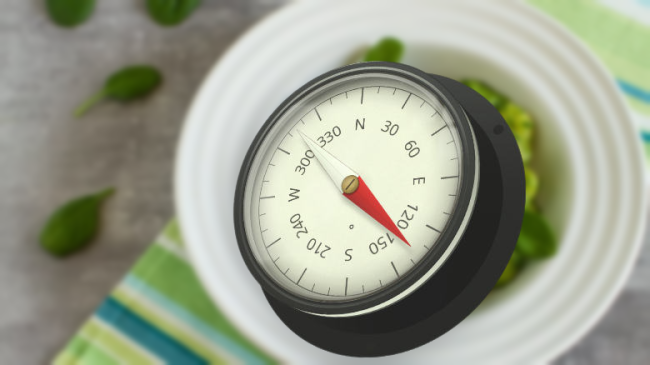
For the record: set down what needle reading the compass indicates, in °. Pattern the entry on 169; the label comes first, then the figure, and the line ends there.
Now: 135
